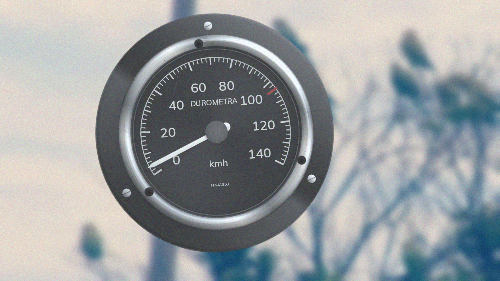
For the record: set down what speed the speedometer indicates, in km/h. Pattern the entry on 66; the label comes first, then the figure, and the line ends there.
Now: 4
